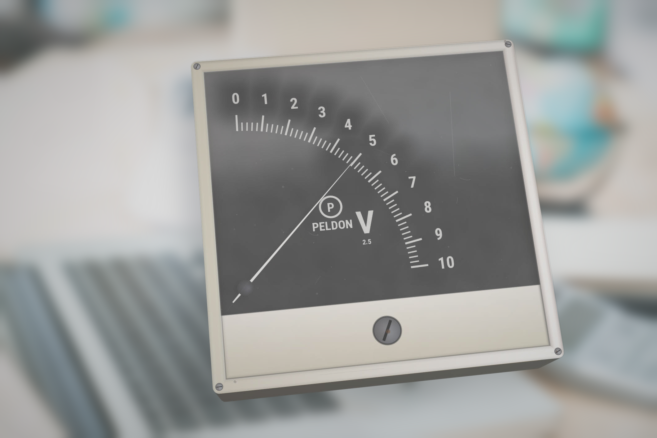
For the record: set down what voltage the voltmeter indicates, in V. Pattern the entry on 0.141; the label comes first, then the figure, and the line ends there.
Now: 5
